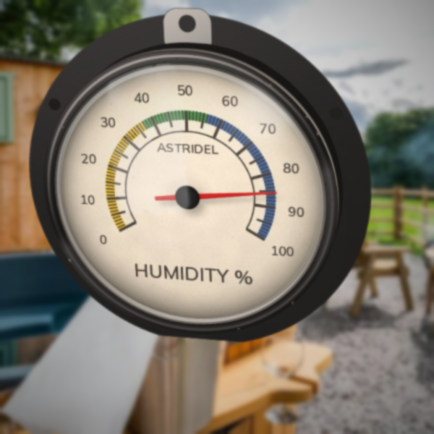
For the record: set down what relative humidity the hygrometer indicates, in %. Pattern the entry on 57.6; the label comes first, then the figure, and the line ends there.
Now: 85
